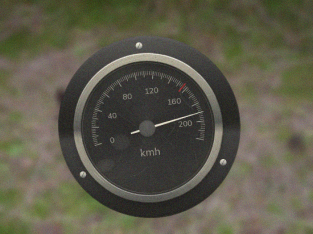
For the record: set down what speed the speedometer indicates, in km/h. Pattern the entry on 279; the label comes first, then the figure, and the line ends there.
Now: 190
